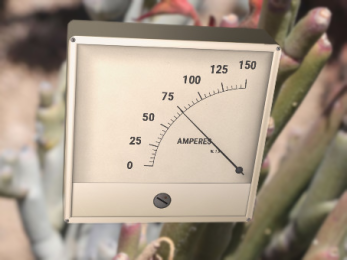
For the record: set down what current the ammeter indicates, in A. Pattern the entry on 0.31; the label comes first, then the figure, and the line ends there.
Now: 75
